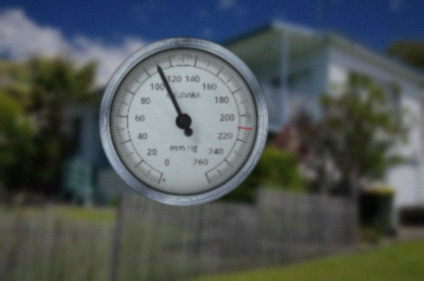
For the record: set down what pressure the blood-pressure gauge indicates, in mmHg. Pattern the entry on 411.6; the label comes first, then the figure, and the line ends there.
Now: 110
